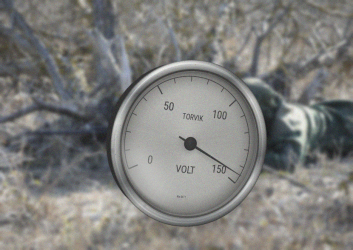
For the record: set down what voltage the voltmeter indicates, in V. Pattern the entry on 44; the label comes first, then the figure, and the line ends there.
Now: 145
